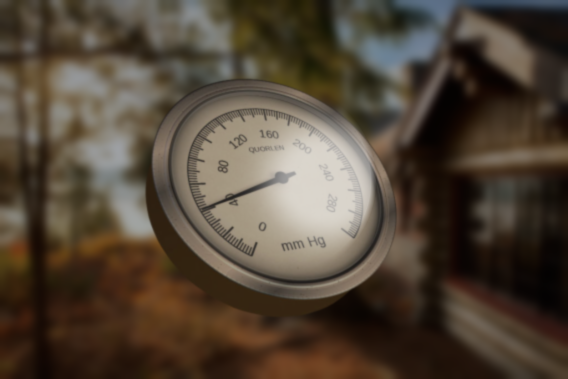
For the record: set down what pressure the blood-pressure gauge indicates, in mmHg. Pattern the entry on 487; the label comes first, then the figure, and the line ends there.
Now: 40
